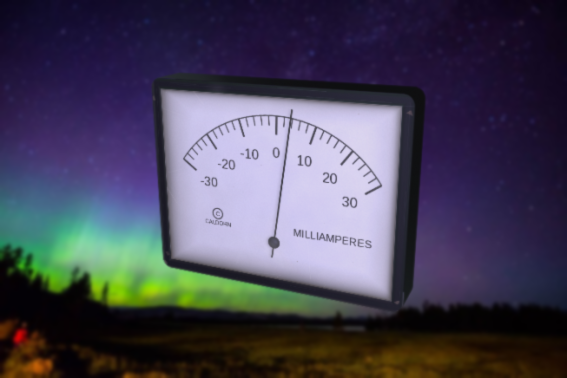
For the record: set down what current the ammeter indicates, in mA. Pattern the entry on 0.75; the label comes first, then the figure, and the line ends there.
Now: 4
